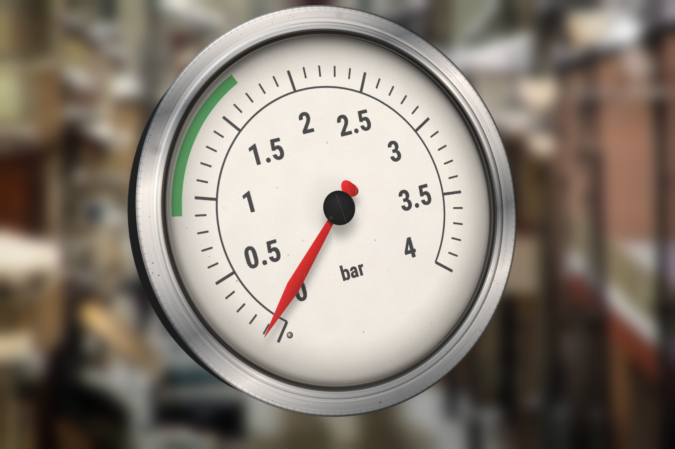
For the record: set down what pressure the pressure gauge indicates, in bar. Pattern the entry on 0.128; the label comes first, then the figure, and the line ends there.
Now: 0.1
